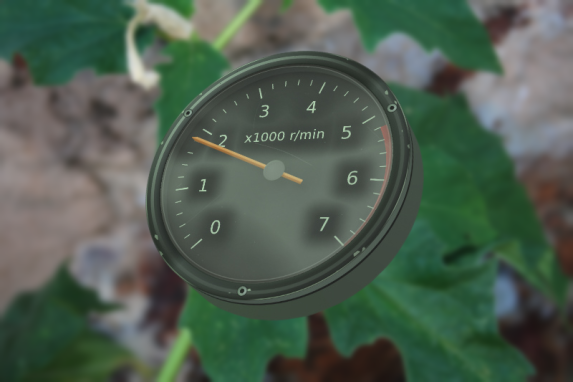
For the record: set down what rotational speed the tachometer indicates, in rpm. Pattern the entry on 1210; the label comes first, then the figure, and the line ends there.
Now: 1800
